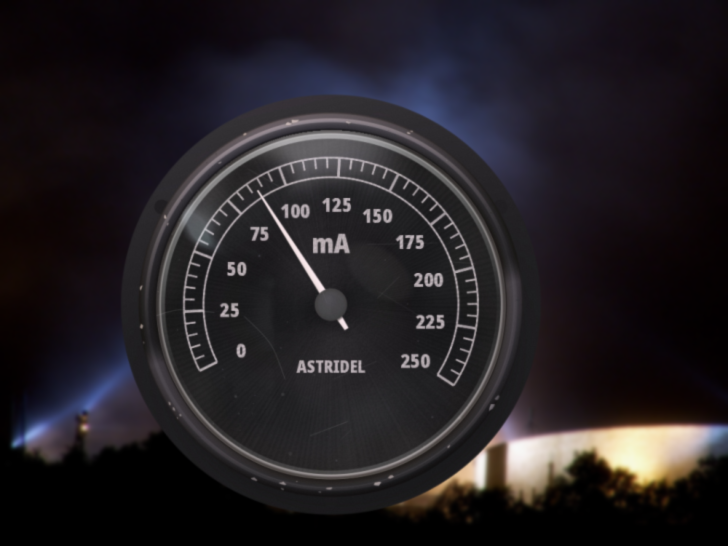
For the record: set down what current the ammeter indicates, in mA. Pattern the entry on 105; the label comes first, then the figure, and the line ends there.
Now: 87.5
